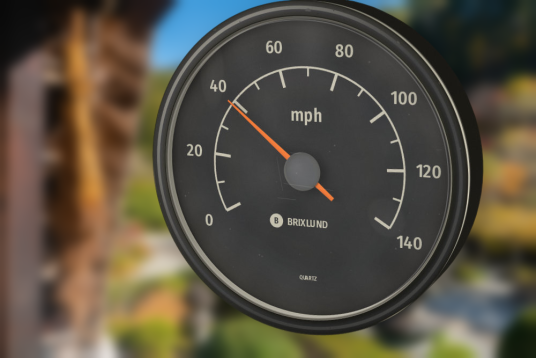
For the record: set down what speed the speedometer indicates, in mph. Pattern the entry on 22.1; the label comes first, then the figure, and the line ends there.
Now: 40
